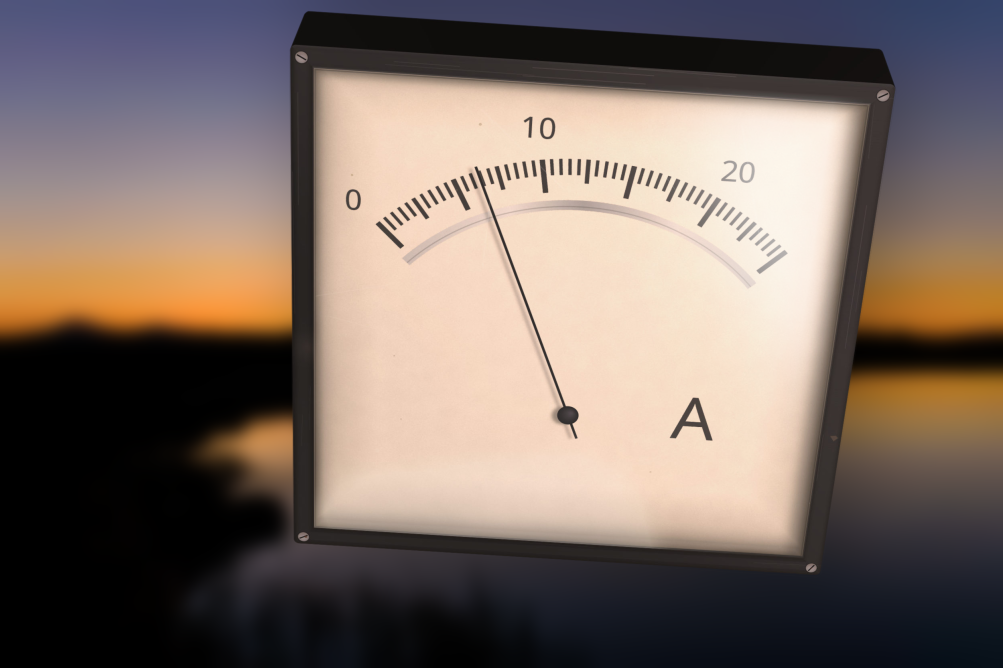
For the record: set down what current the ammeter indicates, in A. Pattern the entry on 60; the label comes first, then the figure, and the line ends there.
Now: 6.5
